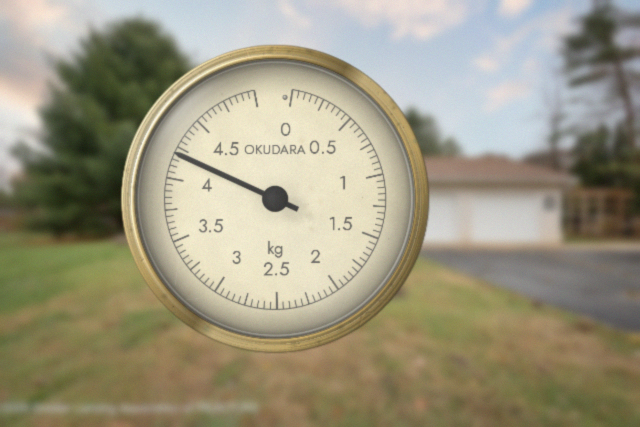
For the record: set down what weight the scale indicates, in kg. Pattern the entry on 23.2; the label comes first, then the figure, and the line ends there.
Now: 4.2
